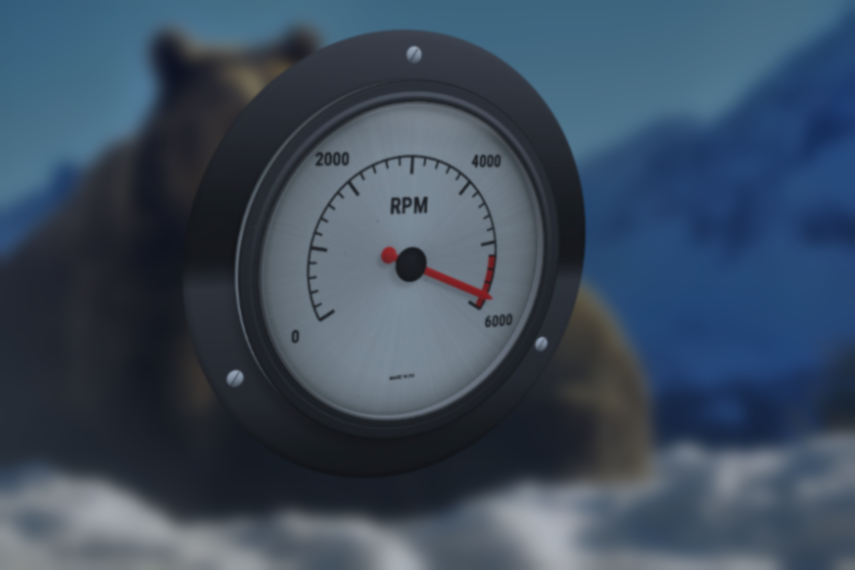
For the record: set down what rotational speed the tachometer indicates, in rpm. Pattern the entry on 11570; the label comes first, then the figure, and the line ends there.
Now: 5800
